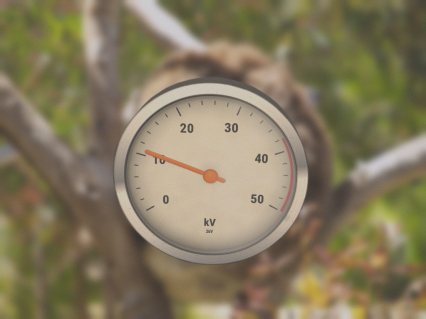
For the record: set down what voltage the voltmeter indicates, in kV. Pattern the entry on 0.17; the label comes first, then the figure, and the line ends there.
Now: 11
